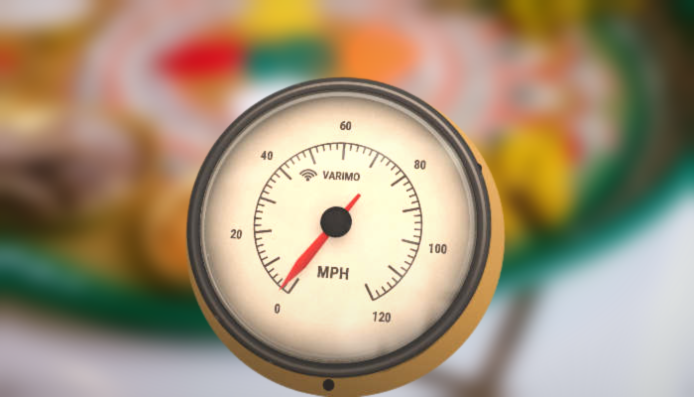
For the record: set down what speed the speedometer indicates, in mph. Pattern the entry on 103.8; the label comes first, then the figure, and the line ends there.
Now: 2
